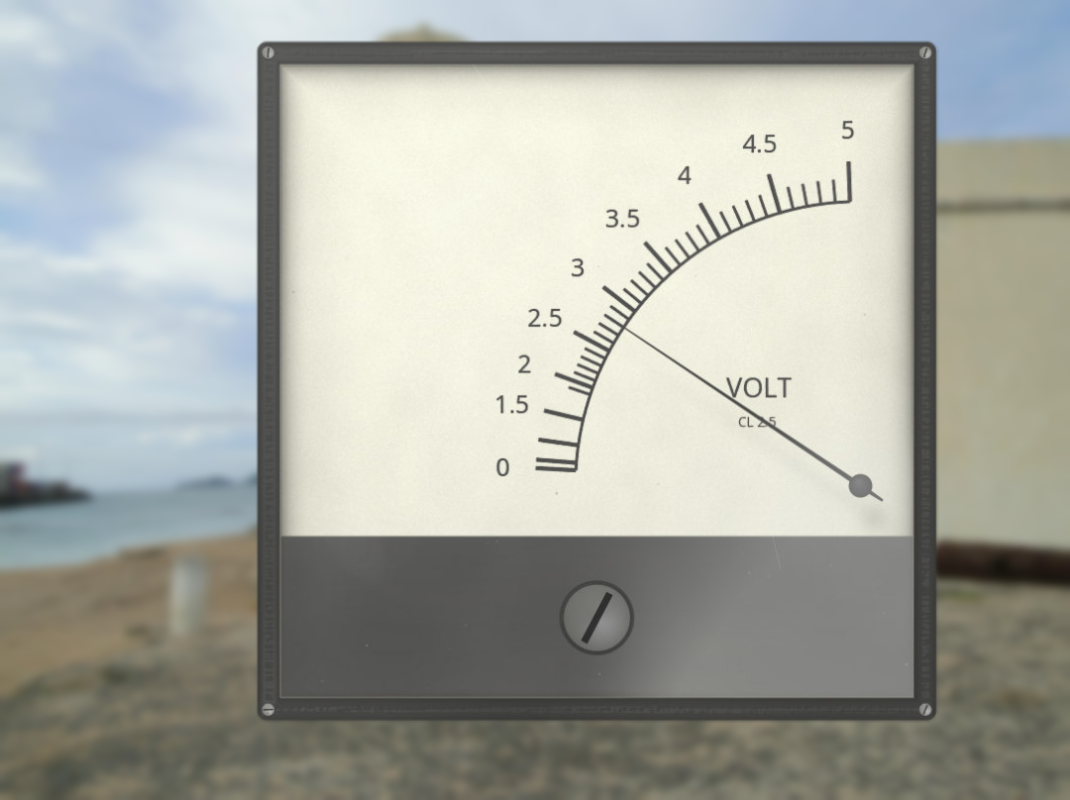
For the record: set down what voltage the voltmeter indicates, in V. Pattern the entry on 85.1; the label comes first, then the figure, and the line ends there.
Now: 2.8
